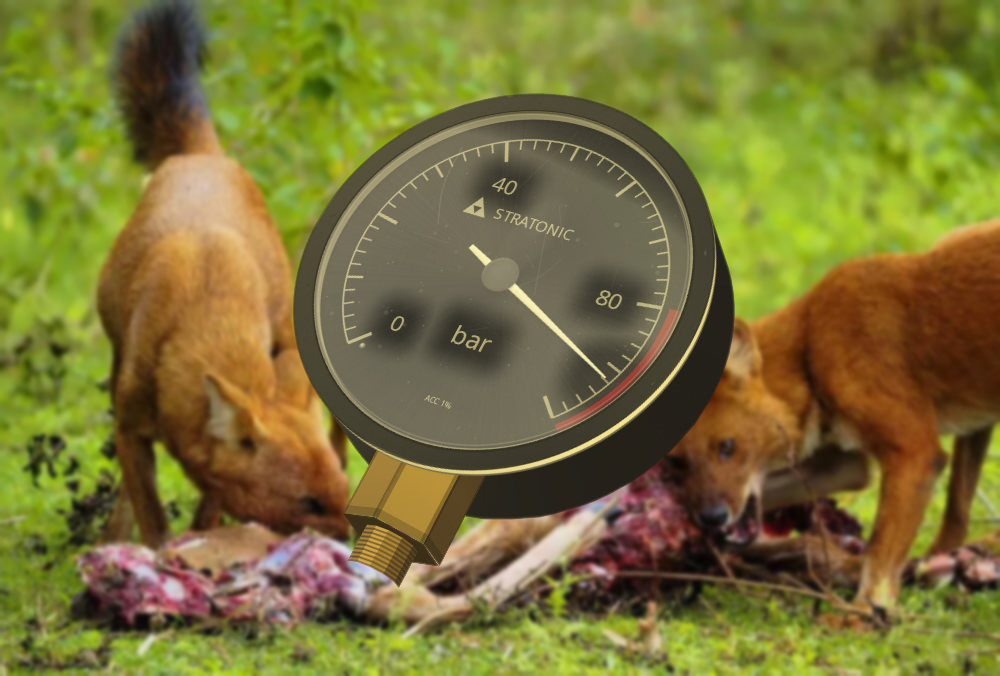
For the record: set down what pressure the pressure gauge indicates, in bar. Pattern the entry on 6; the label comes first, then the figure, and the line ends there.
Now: 92
